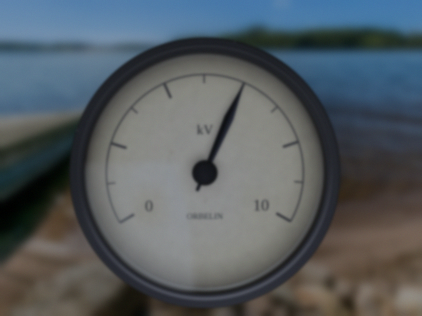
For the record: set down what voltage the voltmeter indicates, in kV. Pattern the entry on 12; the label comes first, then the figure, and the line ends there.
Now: 6
